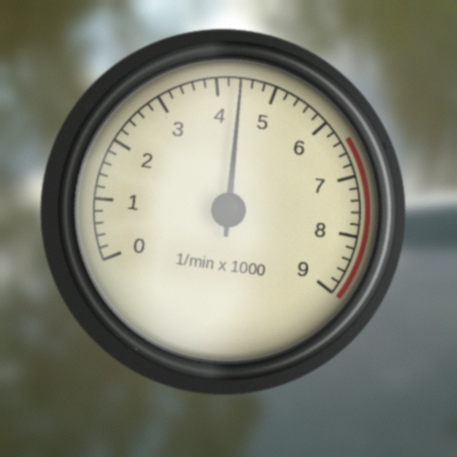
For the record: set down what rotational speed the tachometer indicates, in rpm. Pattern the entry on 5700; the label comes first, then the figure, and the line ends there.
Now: 4400
